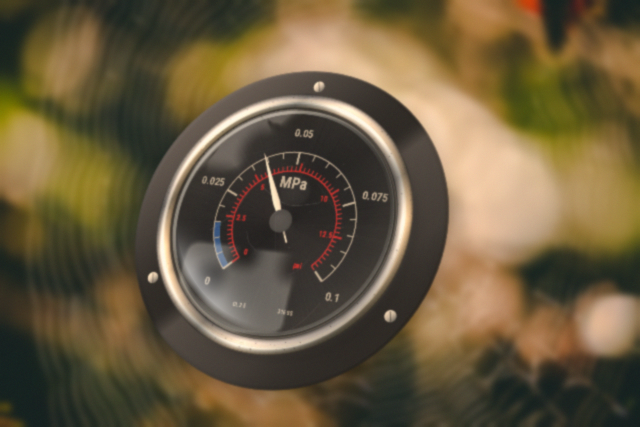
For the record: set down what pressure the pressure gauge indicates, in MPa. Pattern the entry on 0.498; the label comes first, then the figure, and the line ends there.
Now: 0.04
